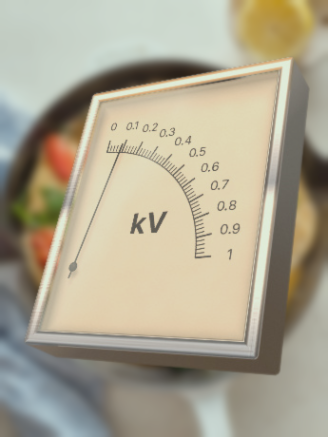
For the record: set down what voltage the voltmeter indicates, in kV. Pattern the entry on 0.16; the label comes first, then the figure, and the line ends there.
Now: 0.1
